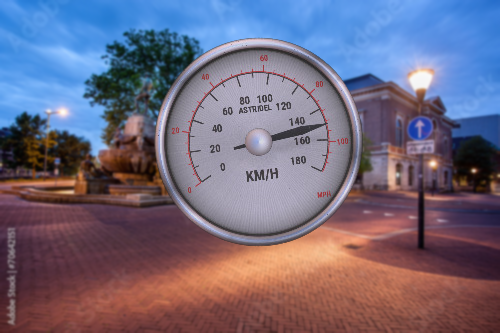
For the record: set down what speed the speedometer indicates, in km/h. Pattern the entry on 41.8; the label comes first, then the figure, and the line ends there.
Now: 150
